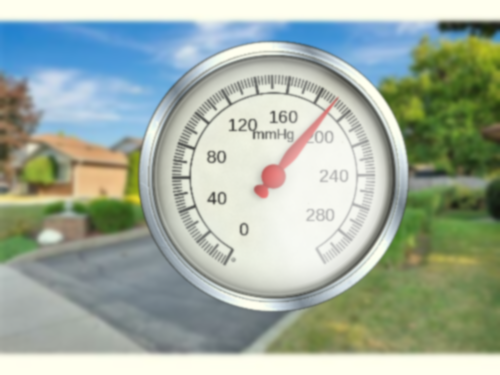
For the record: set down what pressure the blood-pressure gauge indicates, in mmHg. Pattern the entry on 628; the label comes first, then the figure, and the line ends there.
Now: 190
